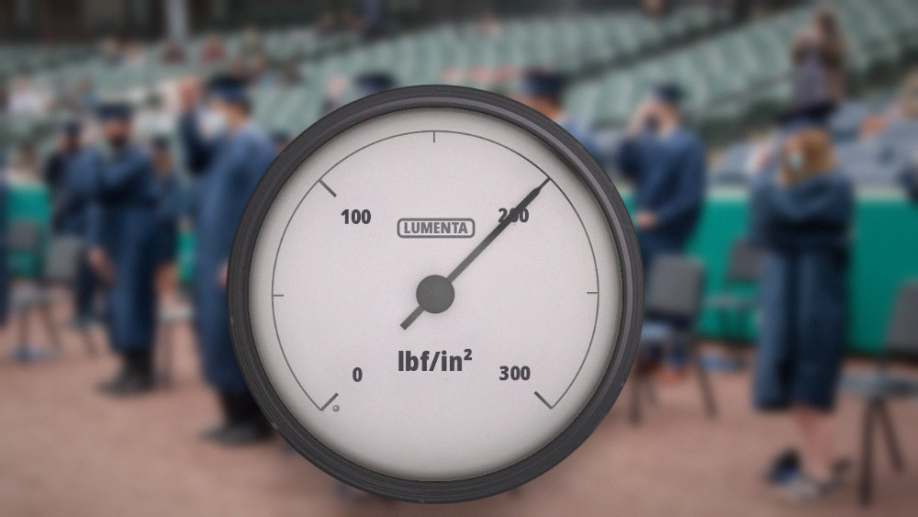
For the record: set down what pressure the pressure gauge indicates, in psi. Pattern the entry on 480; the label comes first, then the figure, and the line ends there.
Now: 200
